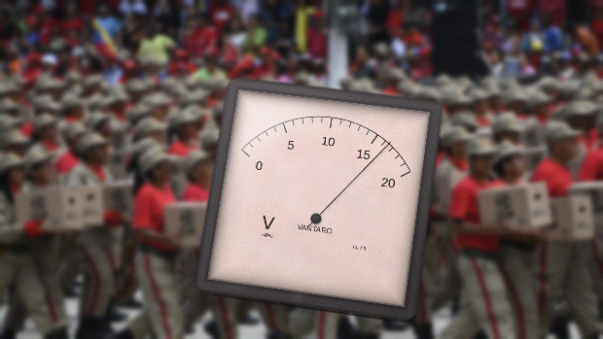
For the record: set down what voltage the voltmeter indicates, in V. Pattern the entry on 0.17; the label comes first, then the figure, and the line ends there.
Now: 16.5
